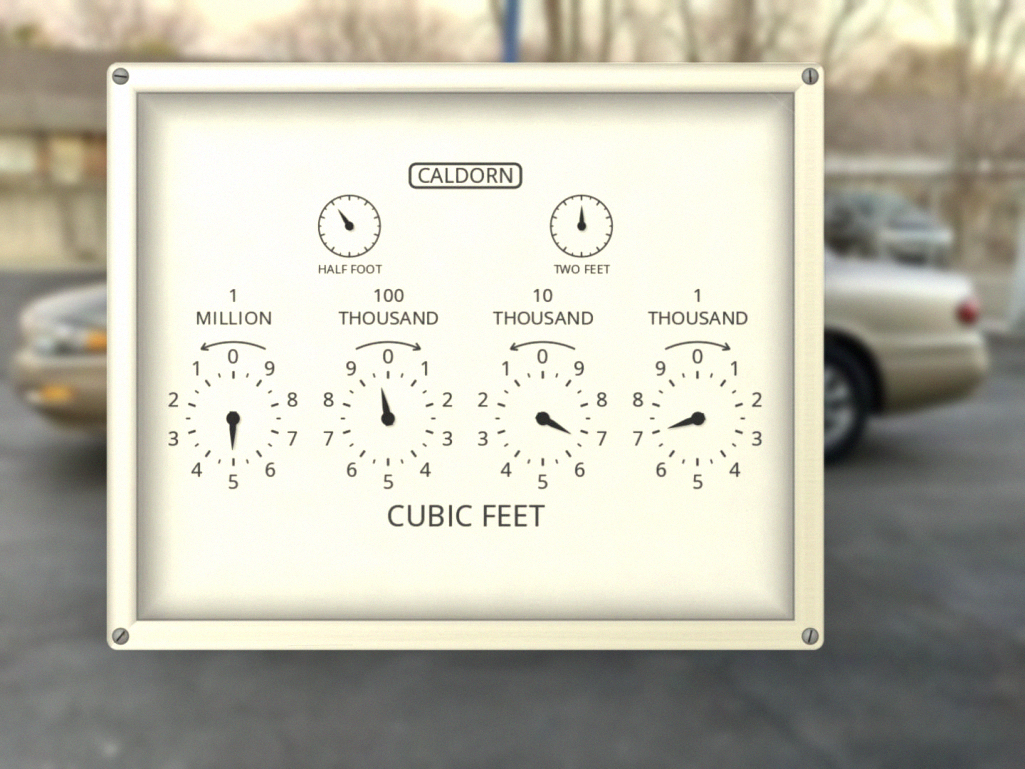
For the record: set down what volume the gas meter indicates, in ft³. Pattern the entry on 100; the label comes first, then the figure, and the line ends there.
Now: 496700
